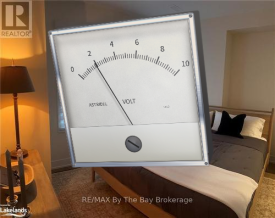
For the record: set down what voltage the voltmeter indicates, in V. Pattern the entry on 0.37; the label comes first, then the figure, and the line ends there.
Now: 2
